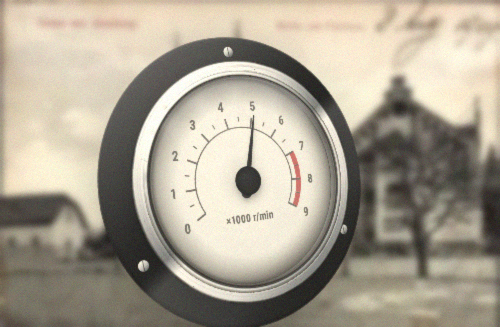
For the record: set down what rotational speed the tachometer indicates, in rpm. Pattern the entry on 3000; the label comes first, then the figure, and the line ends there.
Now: 5000
